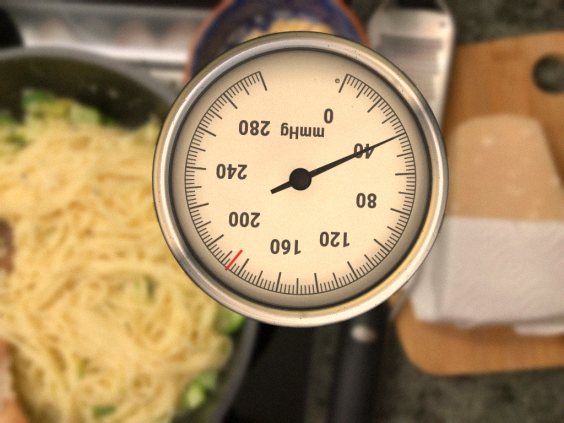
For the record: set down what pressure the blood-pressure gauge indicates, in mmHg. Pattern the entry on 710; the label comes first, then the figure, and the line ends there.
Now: 40
